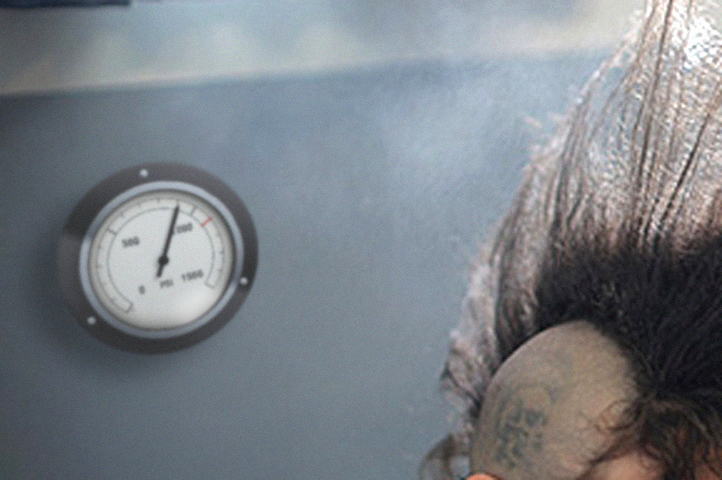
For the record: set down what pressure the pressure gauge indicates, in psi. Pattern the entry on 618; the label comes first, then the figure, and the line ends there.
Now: 900
